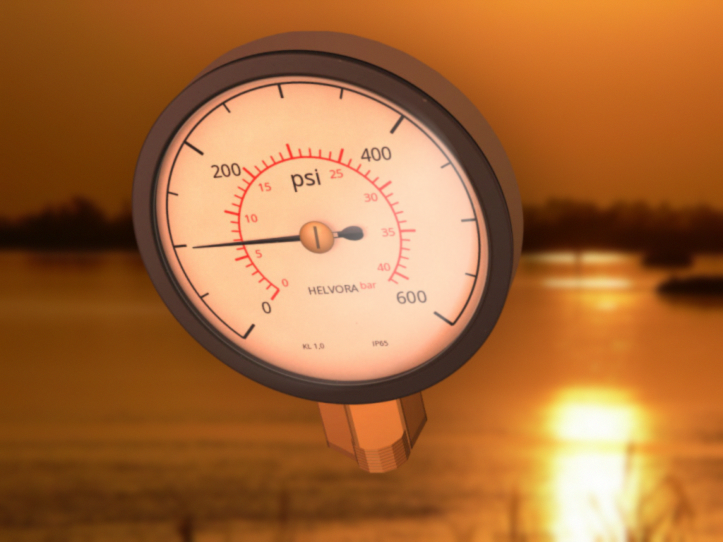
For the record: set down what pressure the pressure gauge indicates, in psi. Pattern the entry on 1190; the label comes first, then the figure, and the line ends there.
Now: 100
